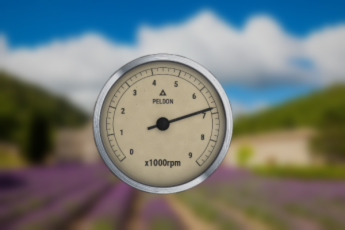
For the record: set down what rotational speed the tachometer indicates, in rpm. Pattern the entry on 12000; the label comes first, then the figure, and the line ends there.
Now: 6800
